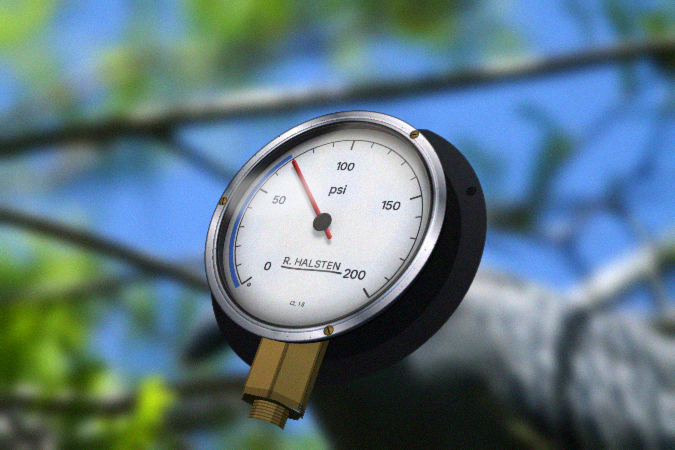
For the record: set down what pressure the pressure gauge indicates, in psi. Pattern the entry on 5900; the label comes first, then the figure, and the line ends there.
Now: 70
